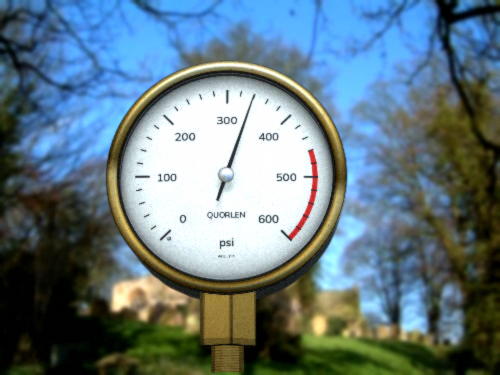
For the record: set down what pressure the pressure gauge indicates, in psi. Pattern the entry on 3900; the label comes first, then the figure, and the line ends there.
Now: 340
